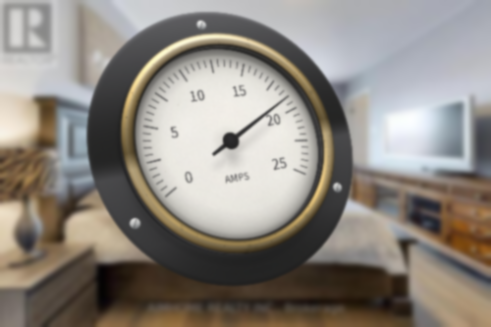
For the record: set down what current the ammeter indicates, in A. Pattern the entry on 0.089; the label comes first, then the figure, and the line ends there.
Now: 19
